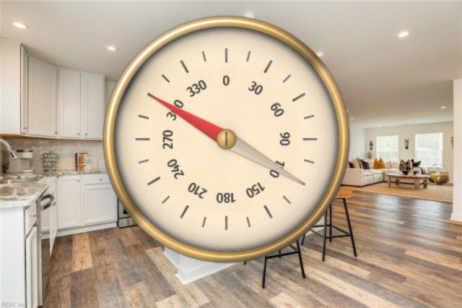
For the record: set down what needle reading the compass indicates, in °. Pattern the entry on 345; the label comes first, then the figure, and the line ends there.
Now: 300
